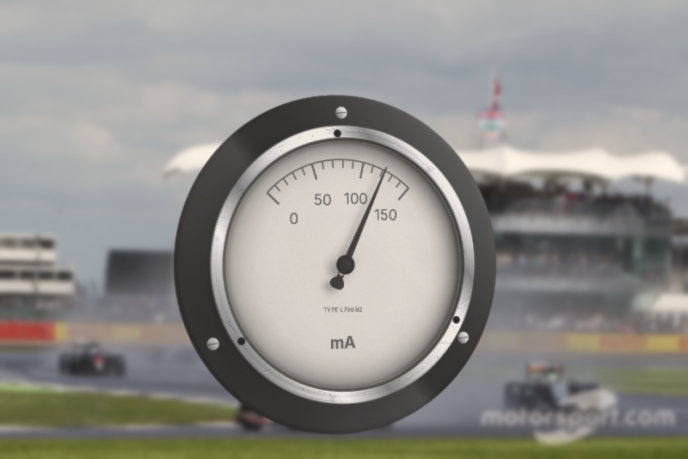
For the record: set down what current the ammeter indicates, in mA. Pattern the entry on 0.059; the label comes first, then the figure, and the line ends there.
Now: 120
